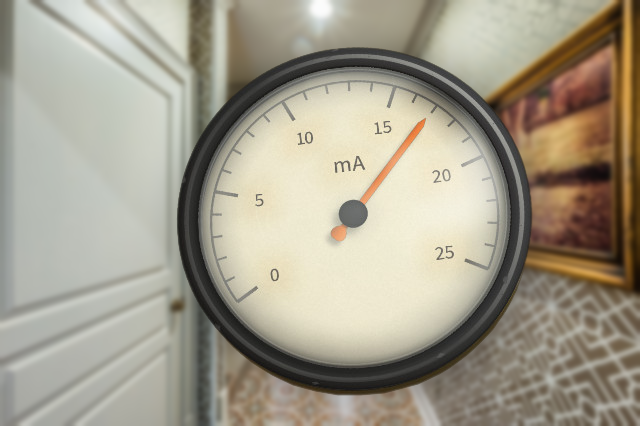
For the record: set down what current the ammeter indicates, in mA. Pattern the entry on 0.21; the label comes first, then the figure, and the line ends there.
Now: 17
